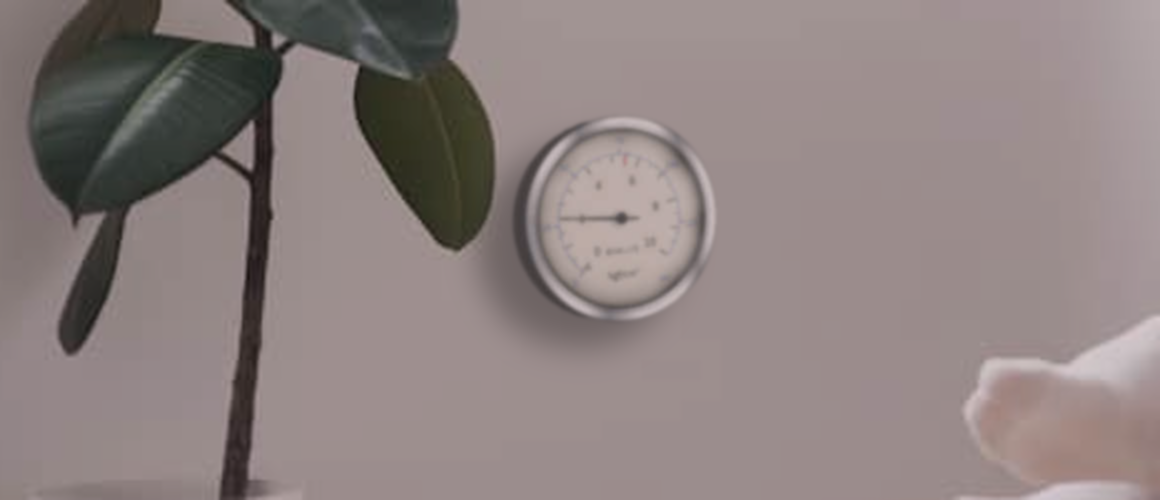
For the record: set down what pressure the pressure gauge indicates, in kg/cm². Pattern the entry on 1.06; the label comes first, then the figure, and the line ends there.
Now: 2
